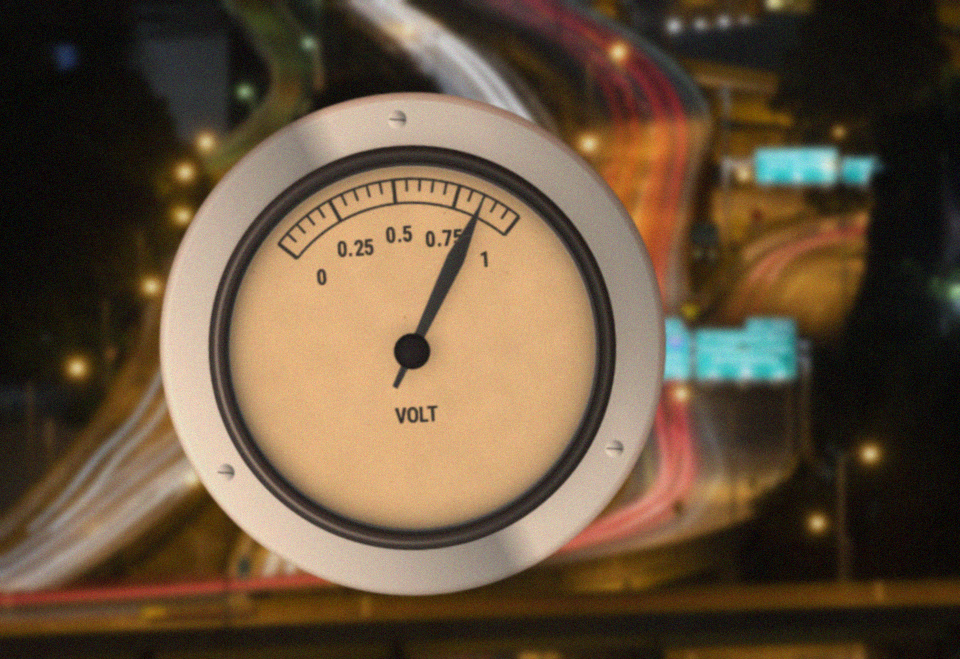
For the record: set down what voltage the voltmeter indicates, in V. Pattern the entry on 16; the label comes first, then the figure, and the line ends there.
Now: 0.85
